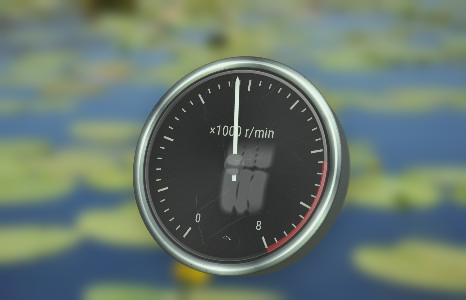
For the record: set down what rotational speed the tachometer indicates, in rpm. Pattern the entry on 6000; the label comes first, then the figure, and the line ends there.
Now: 3800
